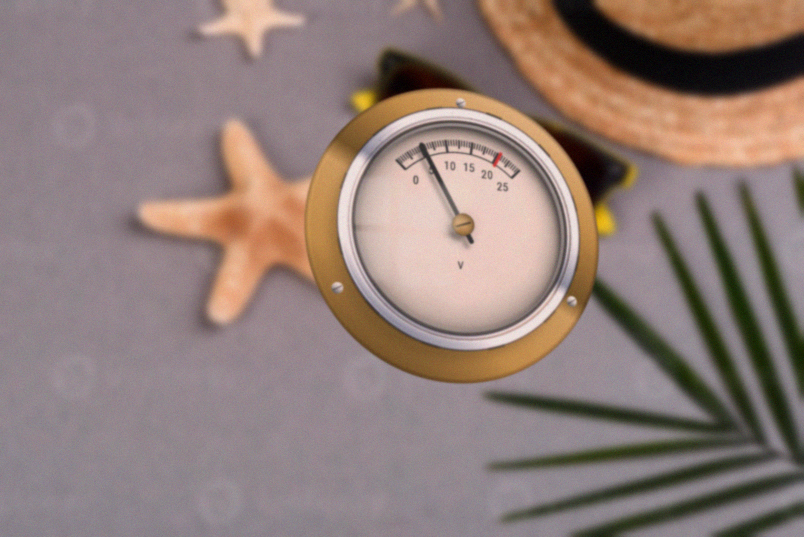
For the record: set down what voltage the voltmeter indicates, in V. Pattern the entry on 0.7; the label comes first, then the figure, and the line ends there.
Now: 5
